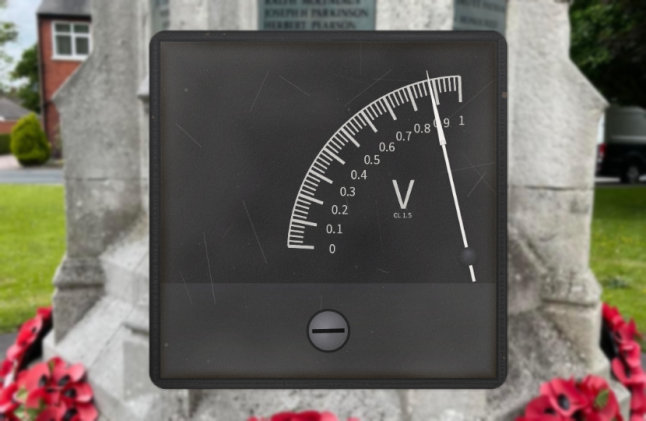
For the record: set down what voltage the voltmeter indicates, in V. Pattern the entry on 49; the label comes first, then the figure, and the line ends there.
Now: 0.88
